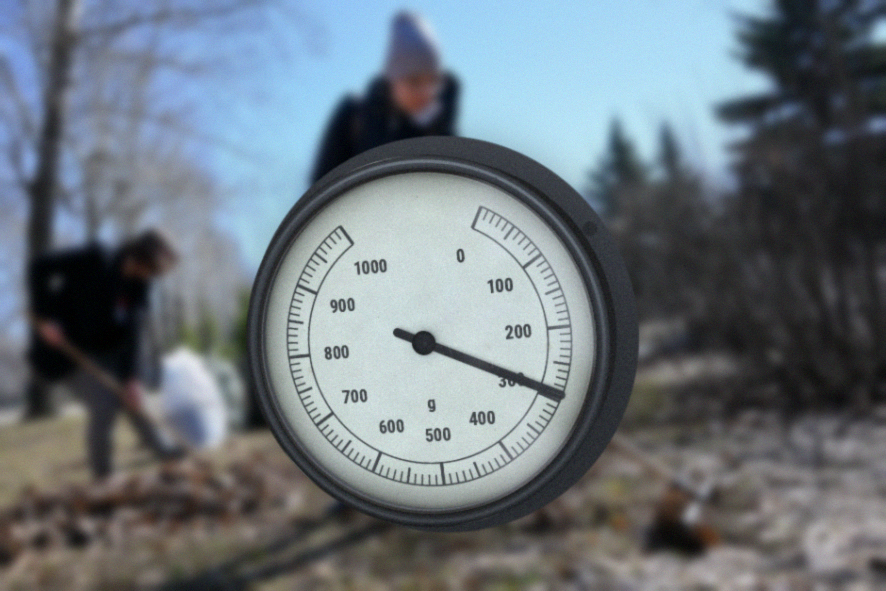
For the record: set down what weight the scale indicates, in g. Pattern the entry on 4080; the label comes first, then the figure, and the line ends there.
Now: 290
